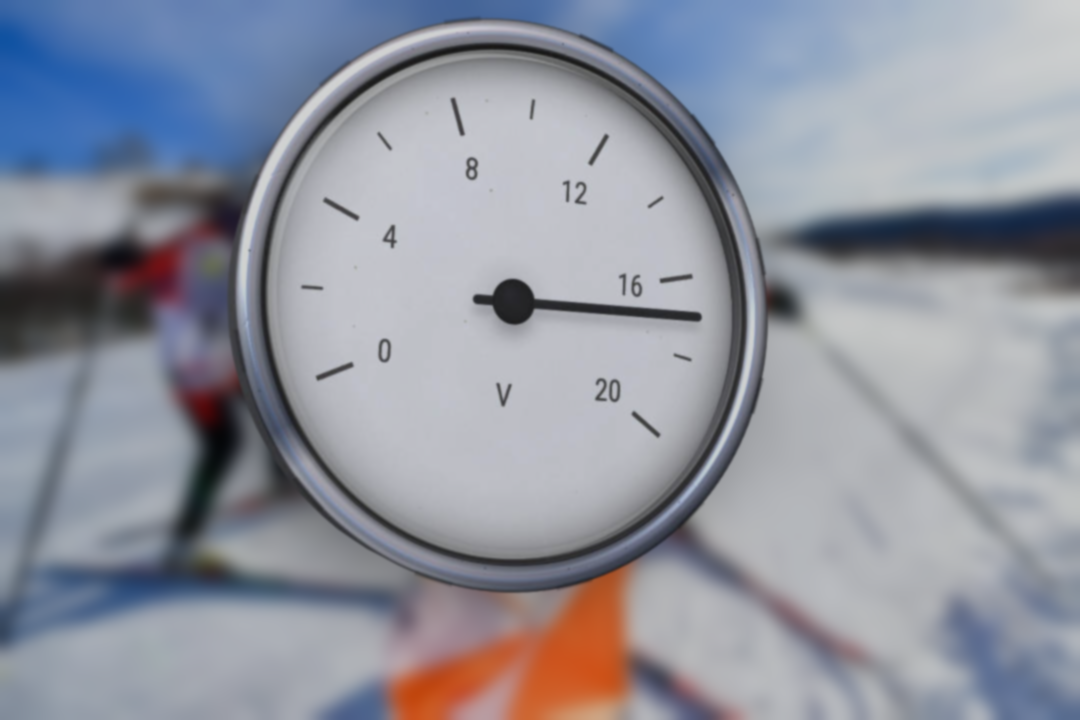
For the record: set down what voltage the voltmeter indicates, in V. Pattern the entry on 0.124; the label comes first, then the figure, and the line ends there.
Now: 17
